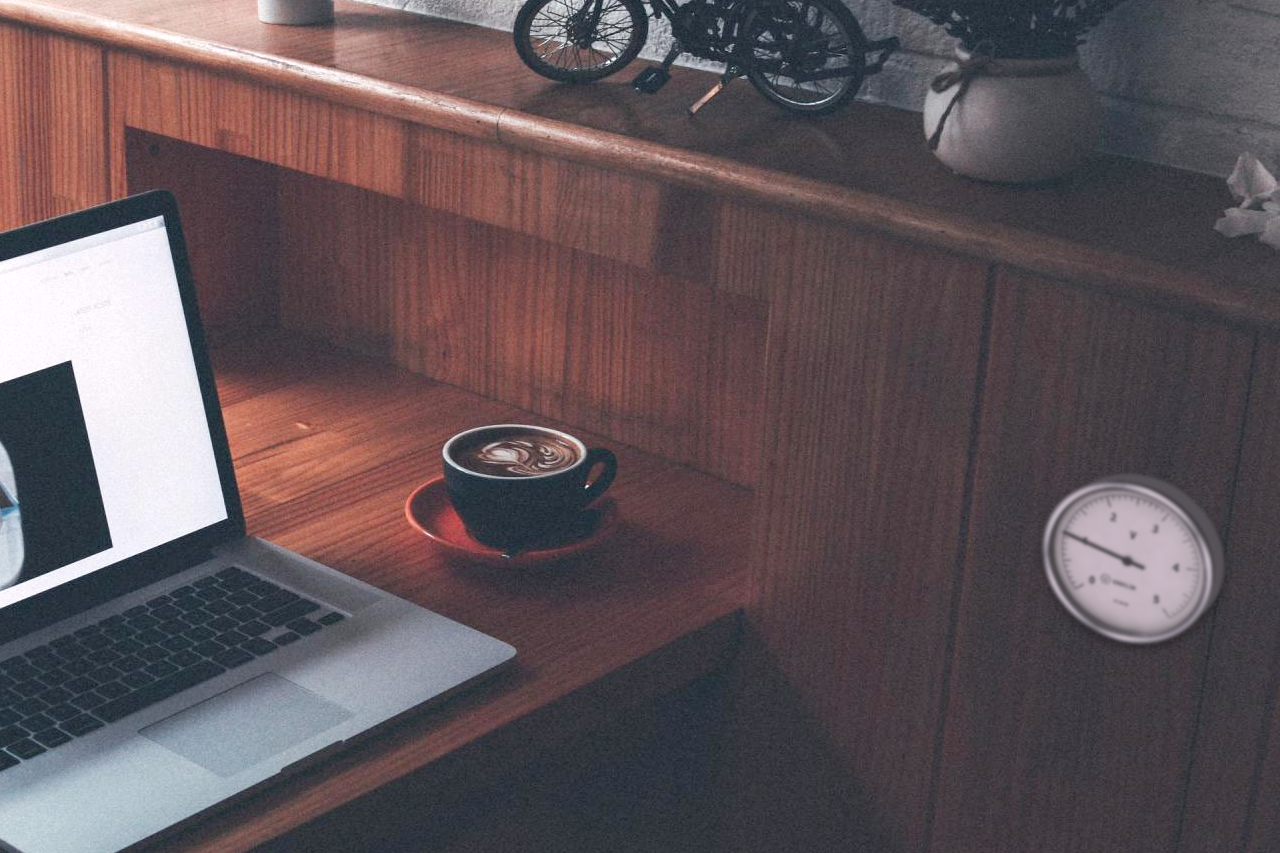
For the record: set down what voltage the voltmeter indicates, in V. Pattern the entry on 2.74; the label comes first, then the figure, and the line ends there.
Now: 1
